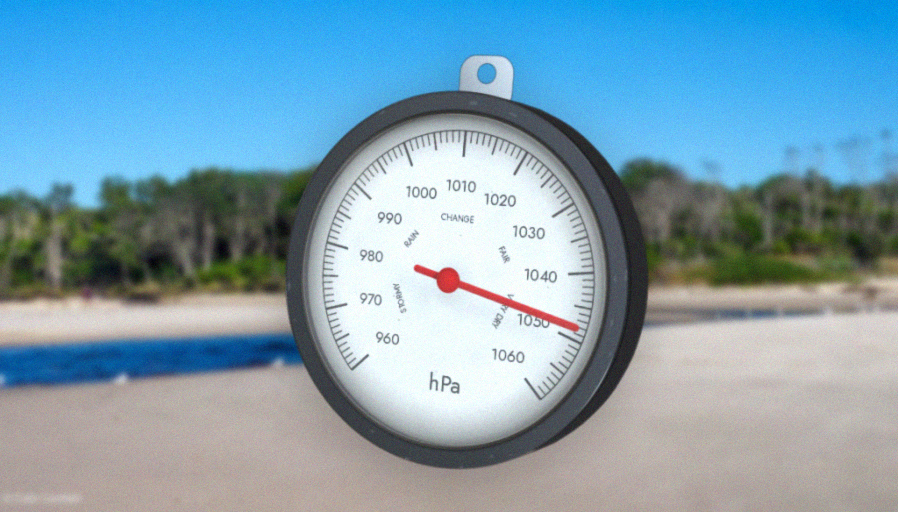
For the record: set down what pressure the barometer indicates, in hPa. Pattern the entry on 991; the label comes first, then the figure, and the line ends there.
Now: 1048
